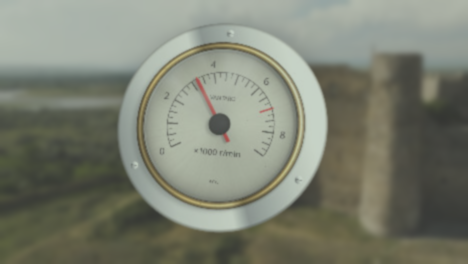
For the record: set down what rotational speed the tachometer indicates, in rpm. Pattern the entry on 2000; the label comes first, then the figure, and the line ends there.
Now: 3250
